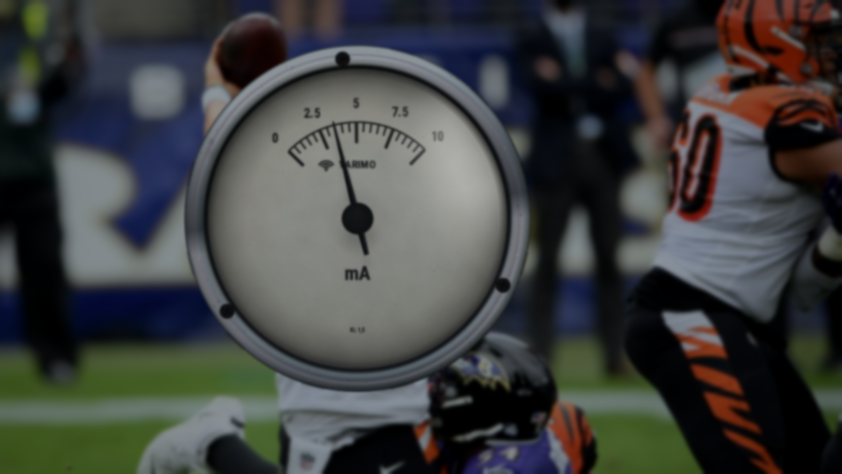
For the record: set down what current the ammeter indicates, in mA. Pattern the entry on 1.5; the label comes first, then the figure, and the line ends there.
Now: 3.5
